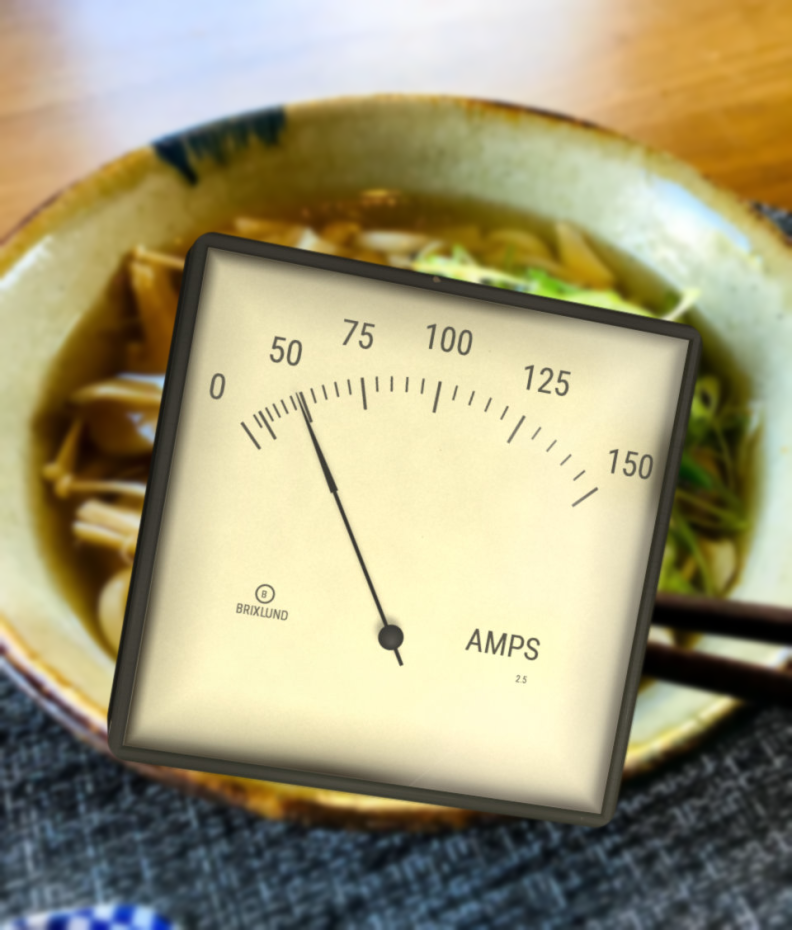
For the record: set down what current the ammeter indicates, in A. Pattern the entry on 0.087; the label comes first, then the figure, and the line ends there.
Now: 47.5
